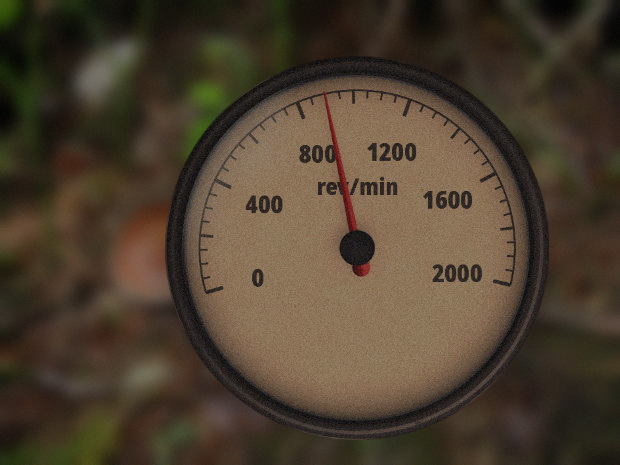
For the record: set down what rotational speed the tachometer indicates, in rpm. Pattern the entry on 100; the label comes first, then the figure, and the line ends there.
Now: 900
